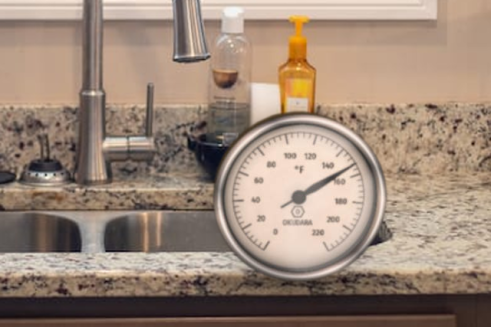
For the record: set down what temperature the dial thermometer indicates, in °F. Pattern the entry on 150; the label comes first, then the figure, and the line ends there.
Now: 152
